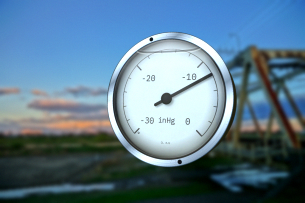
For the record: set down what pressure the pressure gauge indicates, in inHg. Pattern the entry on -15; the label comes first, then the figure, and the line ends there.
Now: -8
